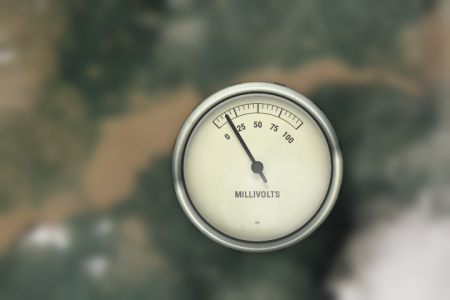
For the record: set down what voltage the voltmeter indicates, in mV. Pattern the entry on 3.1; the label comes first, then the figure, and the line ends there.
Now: 15
